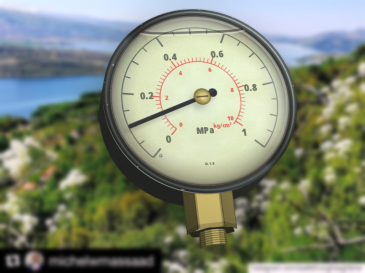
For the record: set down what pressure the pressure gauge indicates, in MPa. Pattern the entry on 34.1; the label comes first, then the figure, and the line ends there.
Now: 0.1
